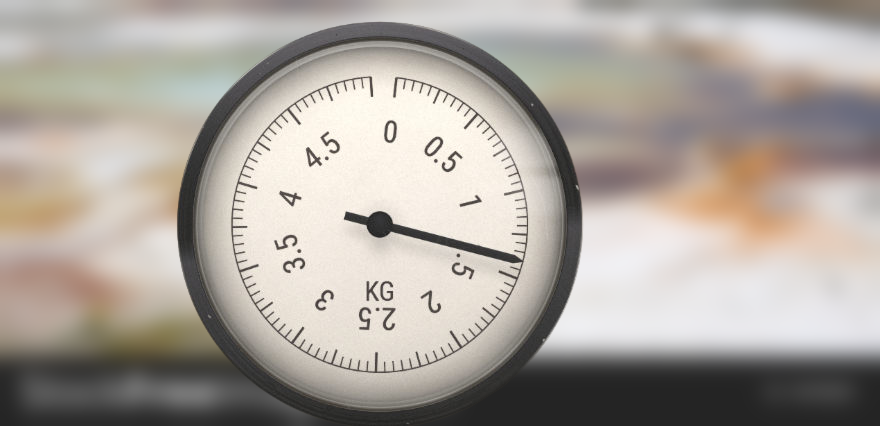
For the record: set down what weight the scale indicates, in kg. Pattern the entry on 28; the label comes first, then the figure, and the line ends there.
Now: 1.4
